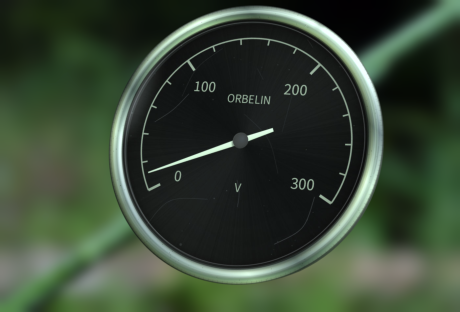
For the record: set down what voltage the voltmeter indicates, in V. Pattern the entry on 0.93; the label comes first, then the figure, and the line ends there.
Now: 10
